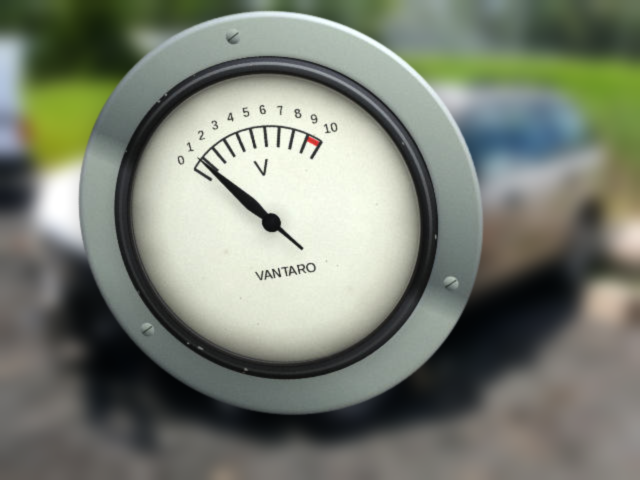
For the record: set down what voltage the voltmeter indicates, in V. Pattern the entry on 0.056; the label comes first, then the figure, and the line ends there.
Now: 1
